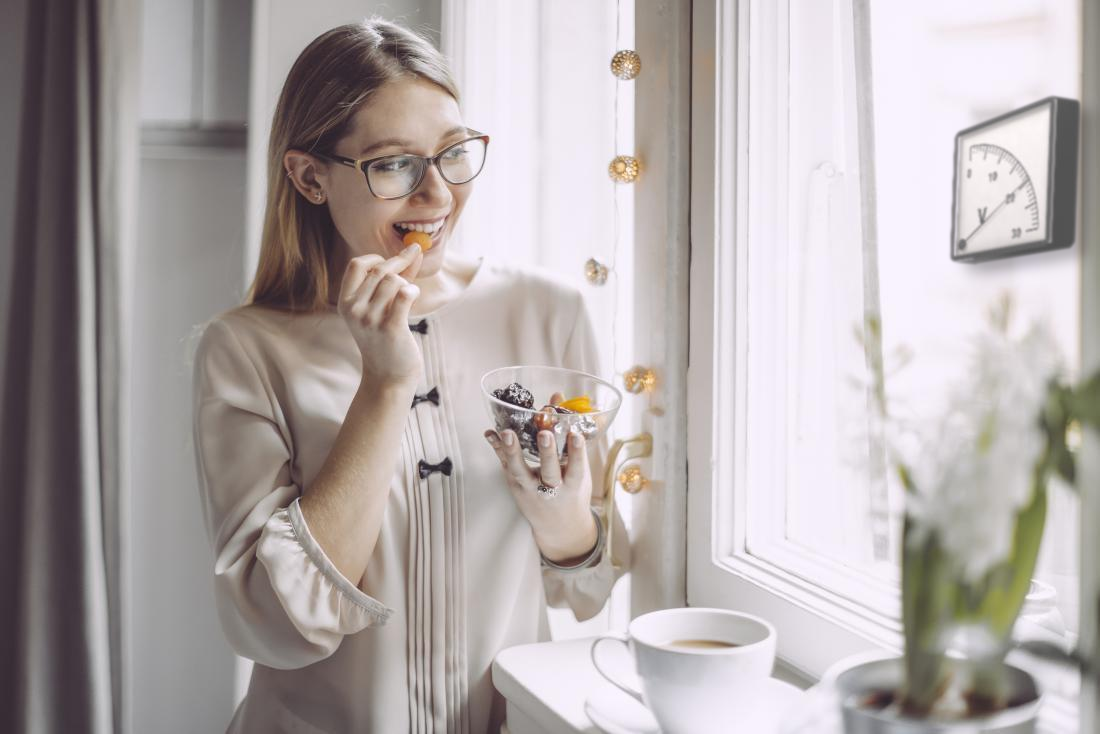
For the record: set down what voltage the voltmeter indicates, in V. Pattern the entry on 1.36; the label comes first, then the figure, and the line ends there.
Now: 20
